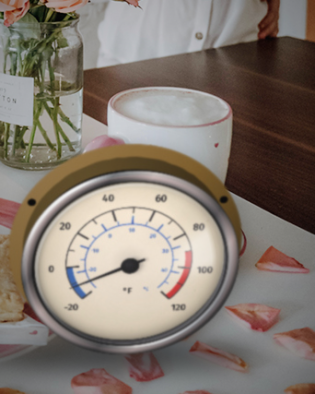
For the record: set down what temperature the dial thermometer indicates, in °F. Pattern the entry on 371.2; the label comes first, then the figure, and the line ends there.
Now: -10
